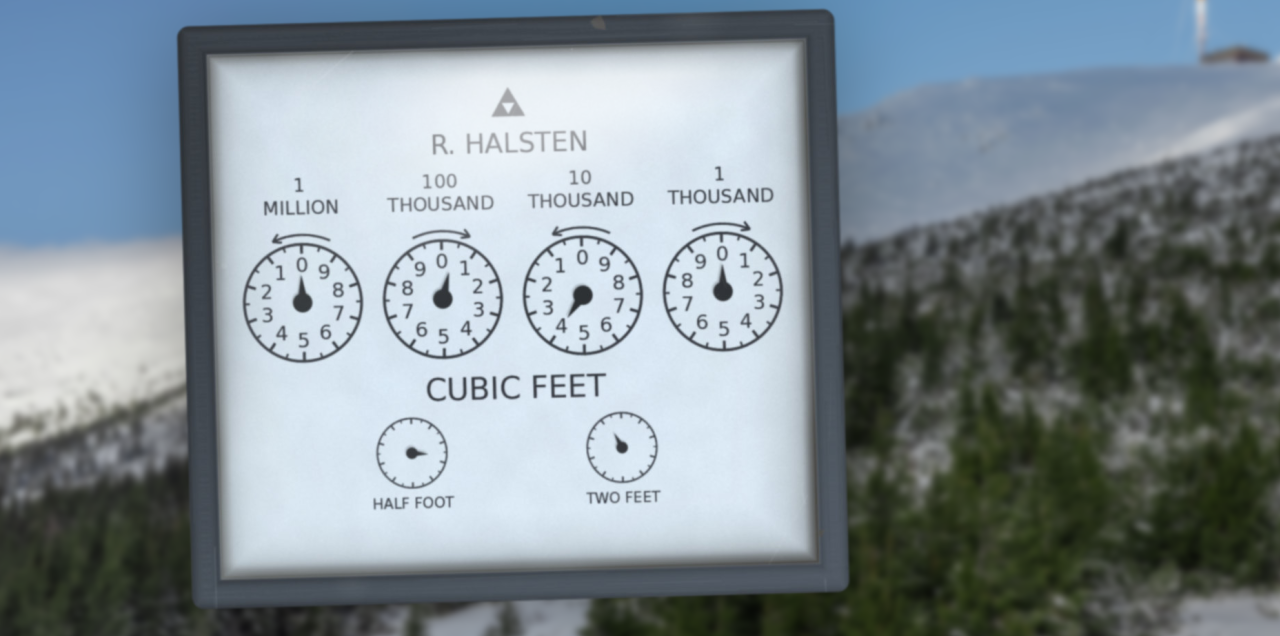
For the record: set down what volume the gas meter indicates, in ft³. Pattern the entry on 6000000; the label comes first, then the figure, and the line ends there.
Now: 4000
